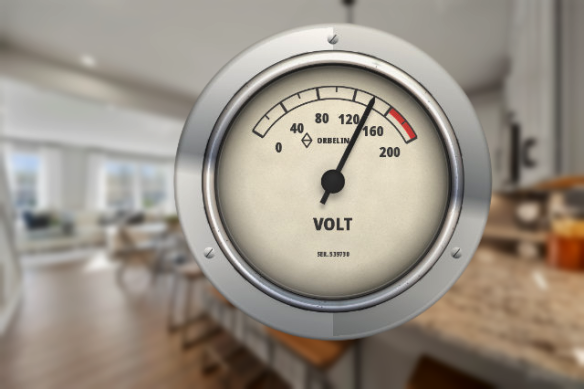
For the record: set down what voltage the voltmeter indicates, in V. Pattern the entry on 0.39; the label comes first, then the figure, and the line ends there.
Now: 140
